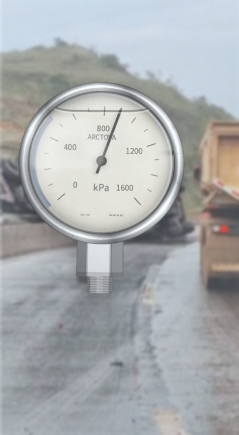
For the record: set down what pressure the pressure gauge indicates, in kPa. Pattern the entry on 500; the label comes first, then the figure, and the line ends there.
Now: 900
